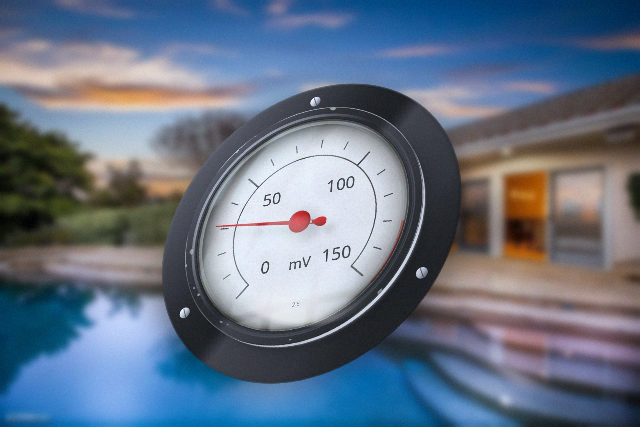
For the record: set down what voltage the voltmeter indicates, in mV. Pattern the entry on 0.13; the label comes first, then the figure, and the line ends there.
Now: 30
